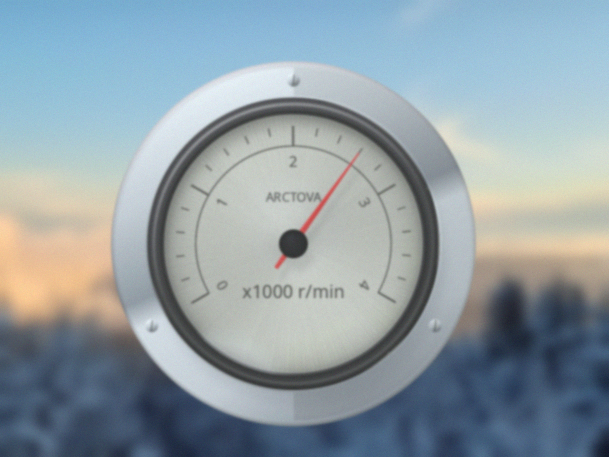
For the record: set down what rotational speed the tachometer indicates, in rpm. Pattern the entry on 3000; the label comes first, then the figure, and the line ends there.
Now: 2600
